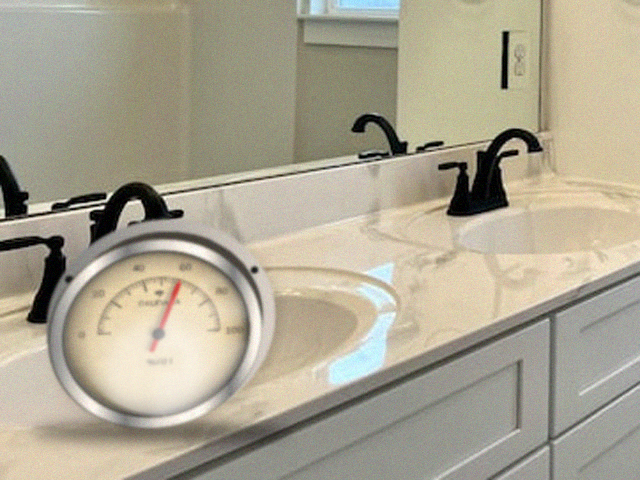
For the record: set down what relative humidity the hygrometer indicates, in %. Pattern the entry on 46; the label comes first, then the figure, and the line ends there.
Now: 60
